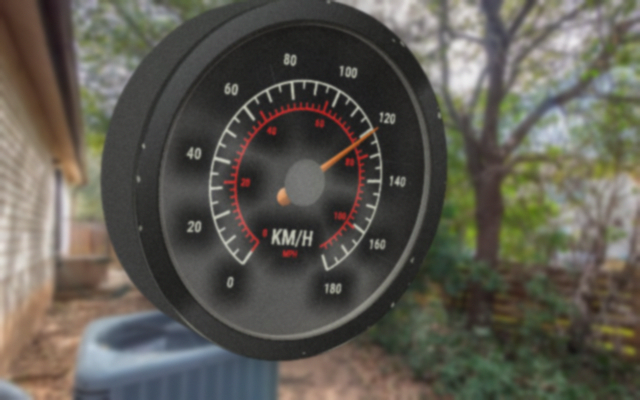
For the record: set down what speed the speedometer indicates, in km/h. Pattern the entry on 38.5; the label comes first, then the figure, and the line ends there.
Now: 120
